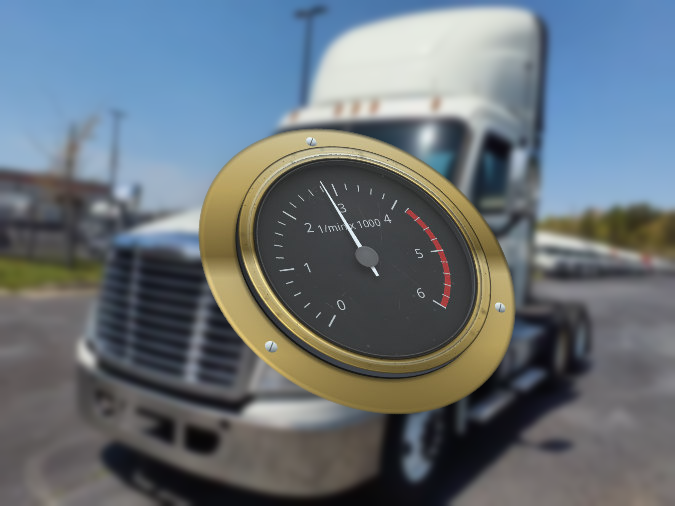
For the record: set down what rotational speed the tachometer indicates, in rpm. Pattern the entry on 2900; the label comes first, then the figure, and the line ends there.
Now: 2800
